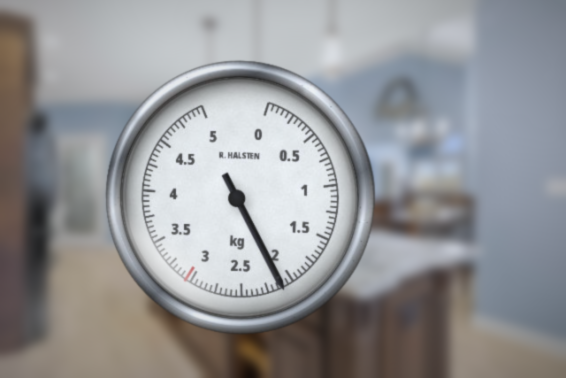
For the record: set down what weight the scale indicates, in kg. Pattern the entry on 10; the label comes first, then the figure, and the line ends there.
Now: 2.1
